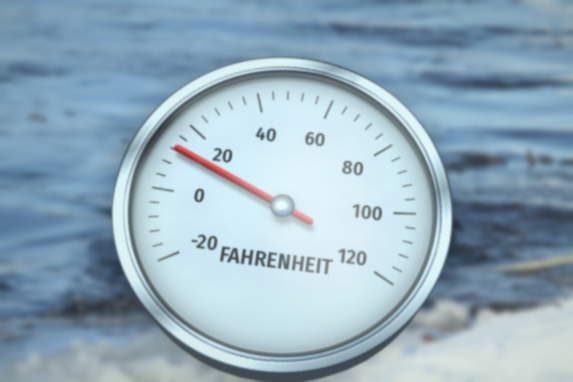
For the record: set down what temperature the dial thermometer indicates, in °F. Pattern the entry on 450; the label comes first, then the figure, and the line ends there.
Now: 12
